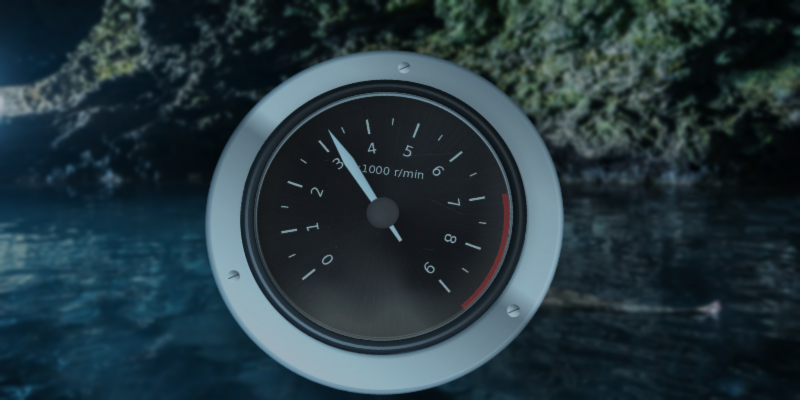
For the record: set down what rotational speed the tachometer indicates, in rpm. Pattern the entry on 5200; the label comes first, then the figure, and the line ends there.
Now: 3250
